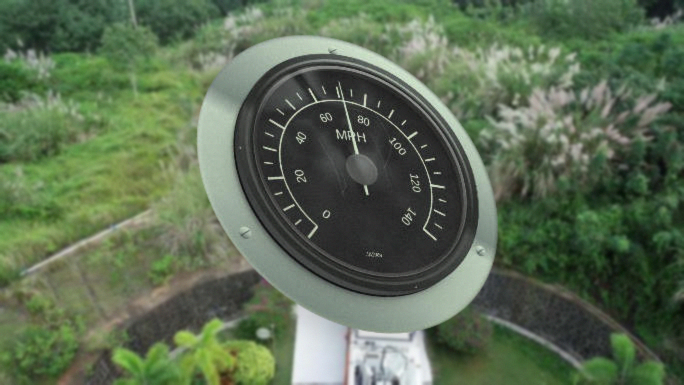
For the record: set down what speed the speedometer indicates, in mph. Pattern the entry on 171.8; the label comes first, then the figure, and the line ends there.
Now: 70
